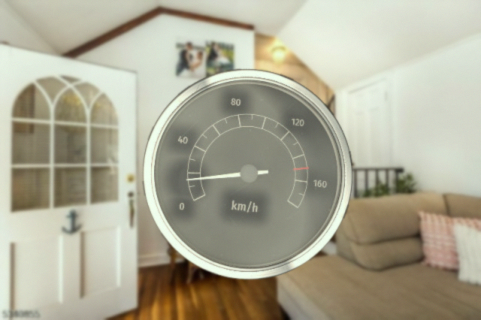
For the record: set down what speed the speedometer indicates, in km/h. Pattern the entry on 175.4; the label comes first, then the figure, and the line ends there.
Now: 15
